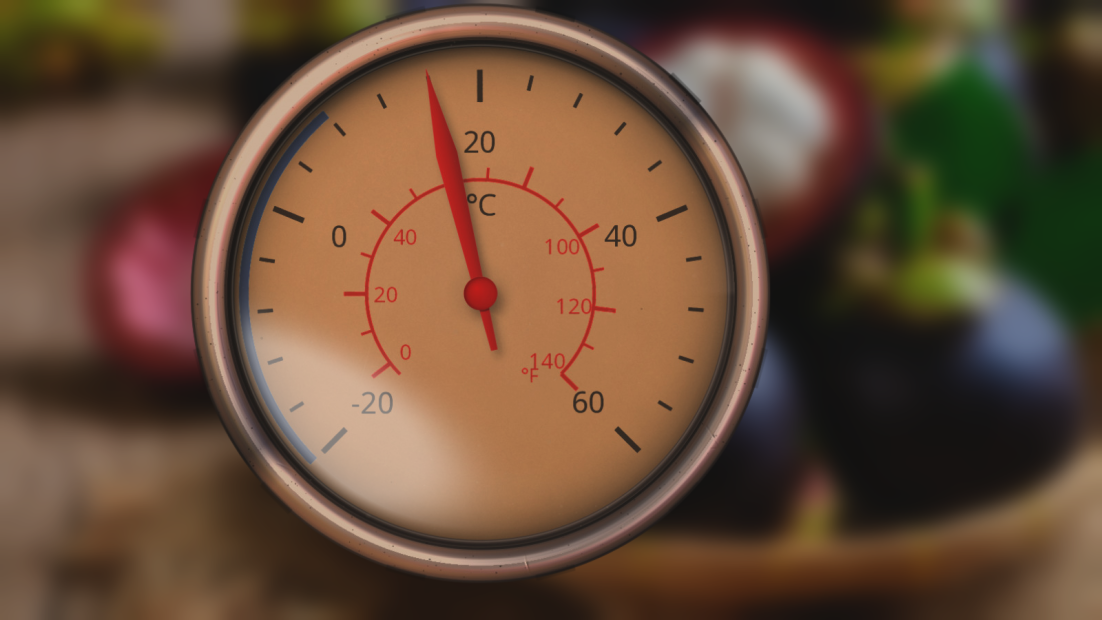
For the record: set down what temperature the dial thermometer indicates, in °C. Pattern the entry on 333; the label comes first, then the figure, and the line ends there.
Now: 16
